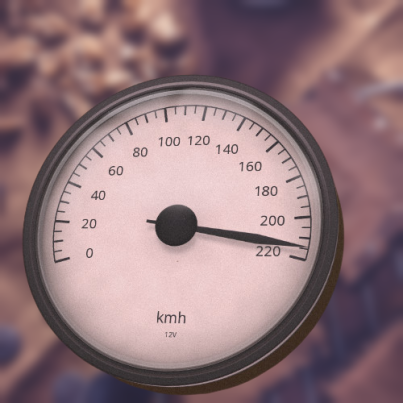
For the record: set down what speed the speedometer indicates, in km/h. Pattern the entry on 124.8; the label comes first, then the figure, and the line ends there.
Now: 215
